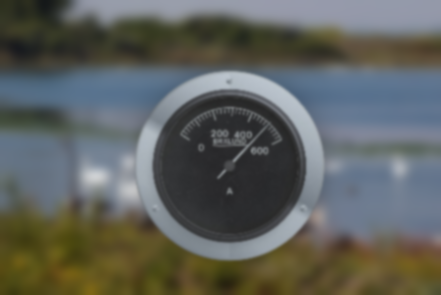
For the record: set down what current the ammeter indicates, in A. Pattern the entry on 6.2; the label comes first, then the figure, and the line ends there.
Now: 500
